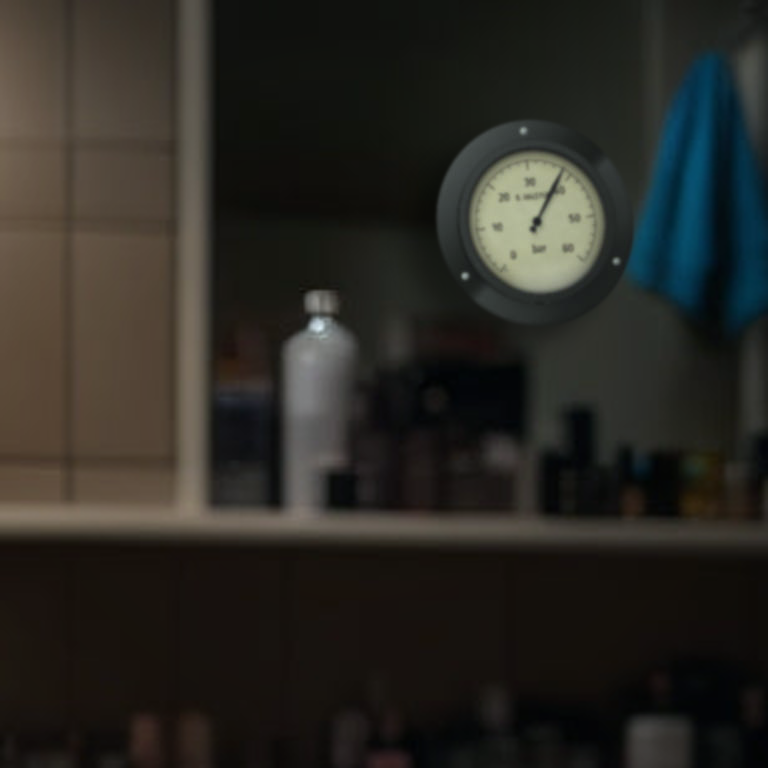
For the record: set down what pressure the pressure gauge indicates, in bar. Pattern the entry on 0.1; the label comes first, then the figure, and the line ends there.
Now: 38
